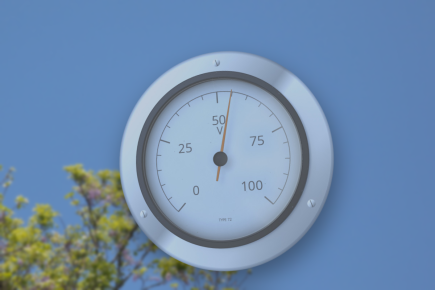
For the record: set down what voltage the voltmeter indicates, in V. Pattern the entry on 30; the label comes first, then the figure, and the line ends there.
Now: 55
